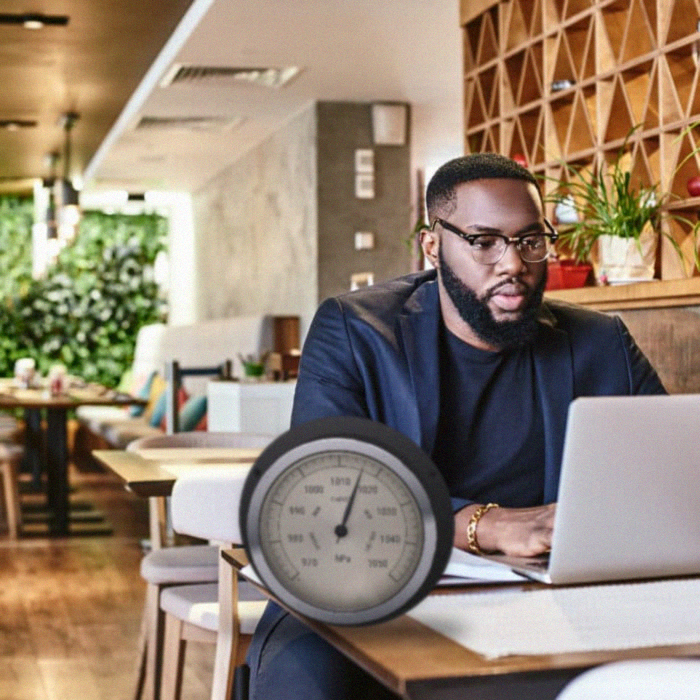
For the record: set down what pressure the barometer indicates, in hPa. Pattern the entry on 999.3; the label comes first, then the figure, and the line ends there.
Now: 1016
